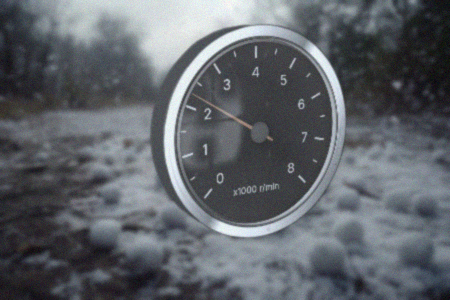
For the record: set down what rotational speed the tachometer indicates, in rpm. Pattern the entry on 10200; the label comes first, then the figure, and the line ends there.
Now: 2250
